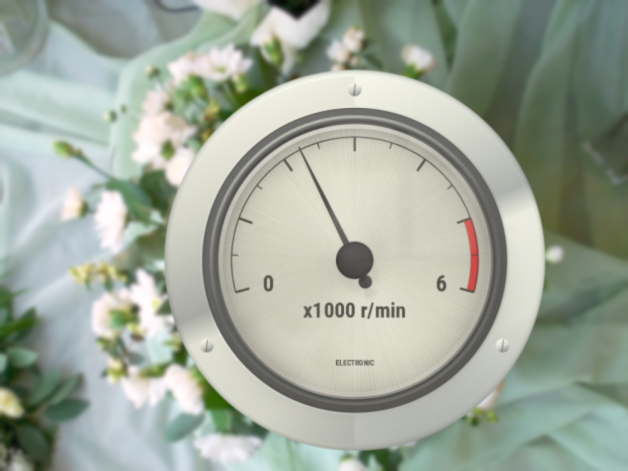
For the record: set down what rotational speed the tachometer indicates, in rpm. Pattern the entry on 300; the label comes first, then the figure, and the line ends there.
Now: 2250
